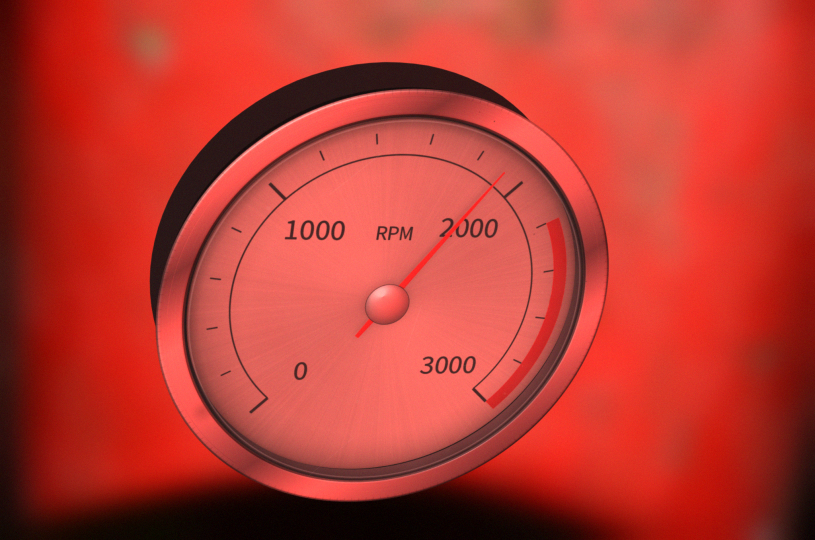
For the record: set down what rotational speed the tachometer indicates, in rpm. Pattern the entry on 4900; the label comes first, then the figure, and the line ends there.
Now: 1900
